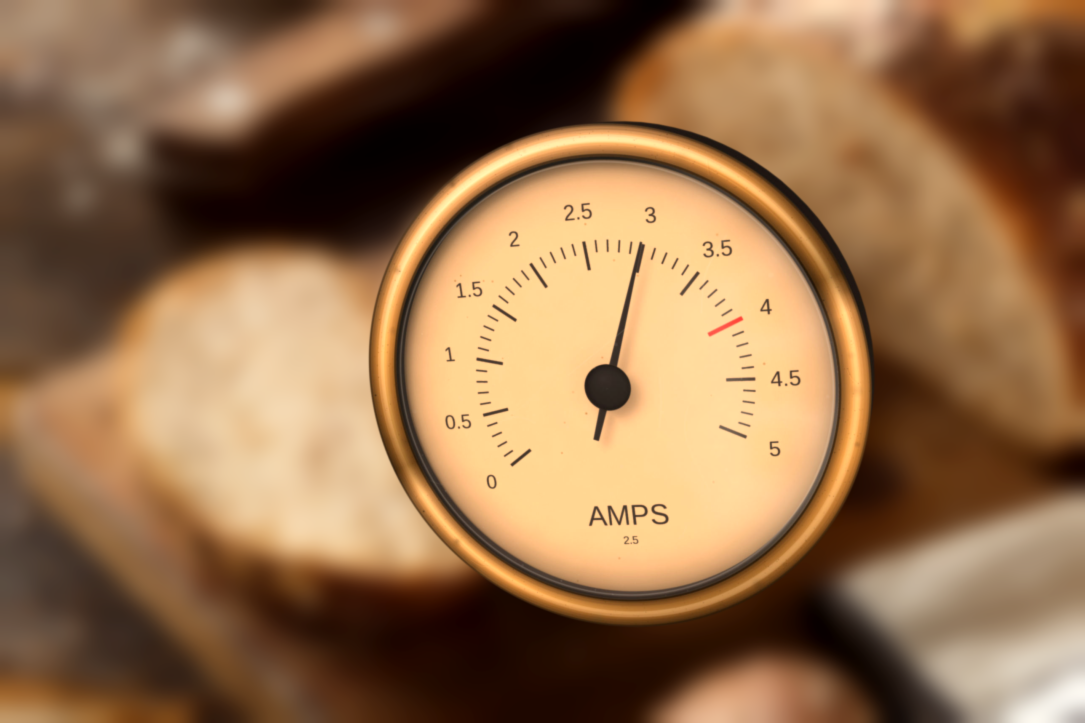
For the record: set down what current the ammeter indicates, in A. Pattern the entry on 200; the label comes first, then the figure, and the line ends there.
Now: 3
